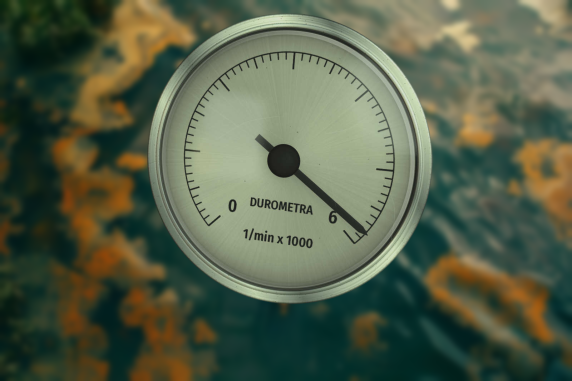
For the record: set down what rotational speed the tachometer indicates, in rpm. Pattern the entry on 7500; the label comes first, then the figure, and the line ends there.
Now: 5800
